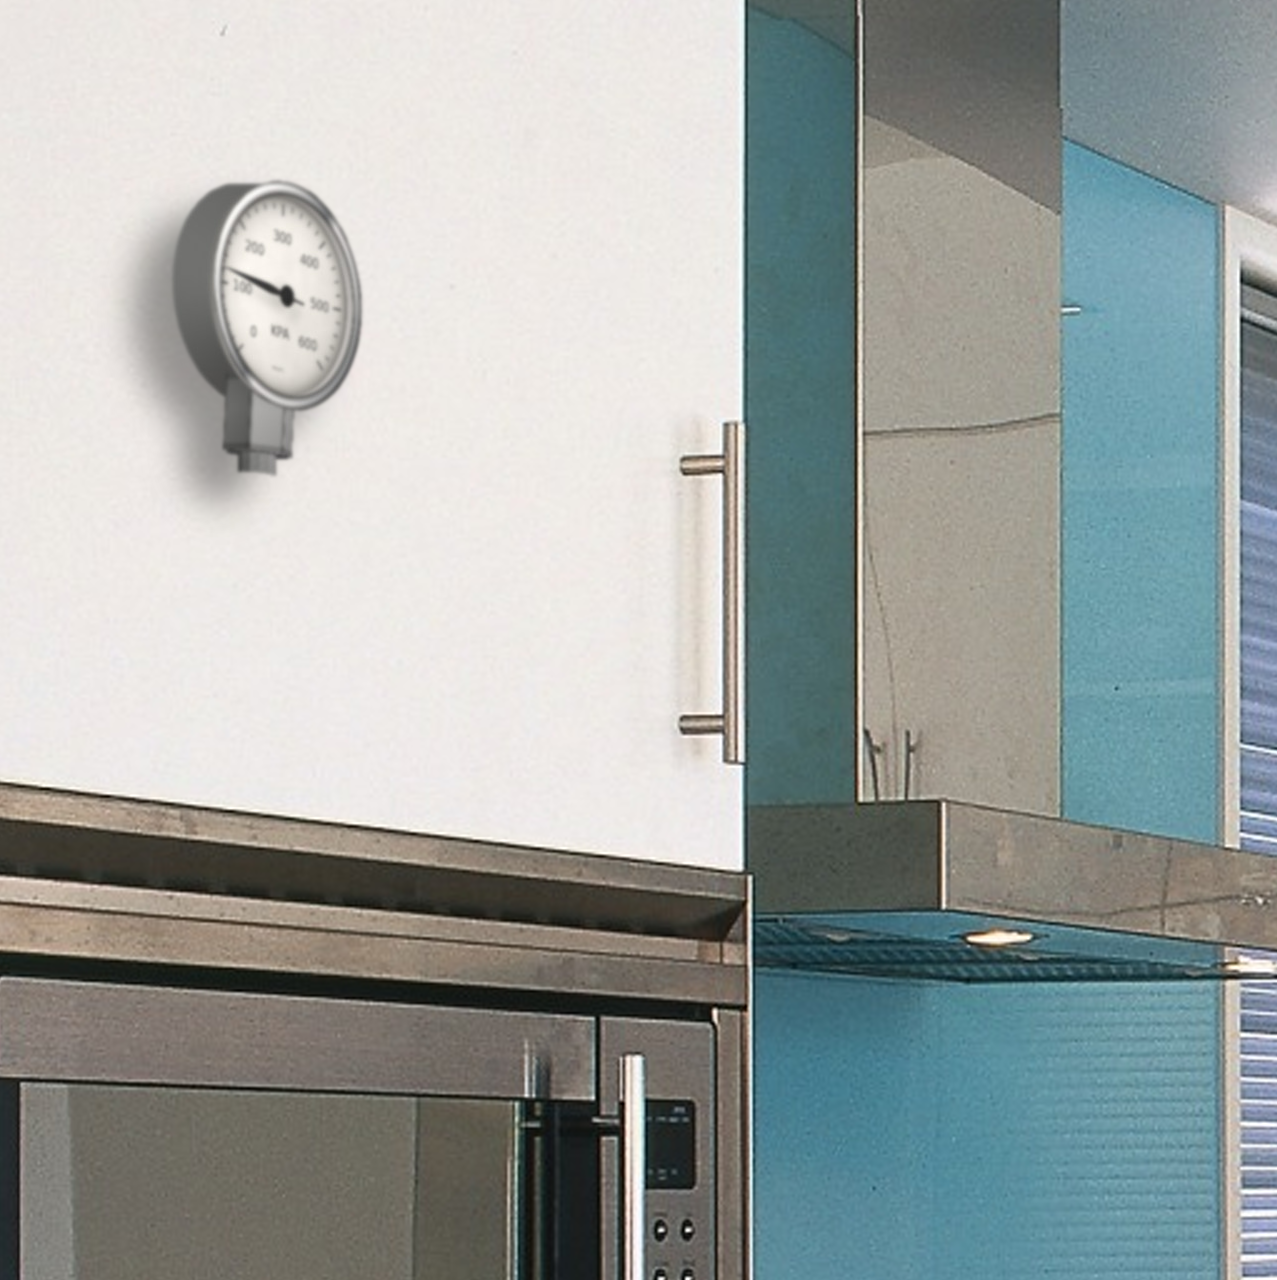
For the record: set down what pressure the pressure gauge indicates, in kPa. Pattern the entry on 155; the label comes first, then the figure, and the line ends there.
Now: 120
